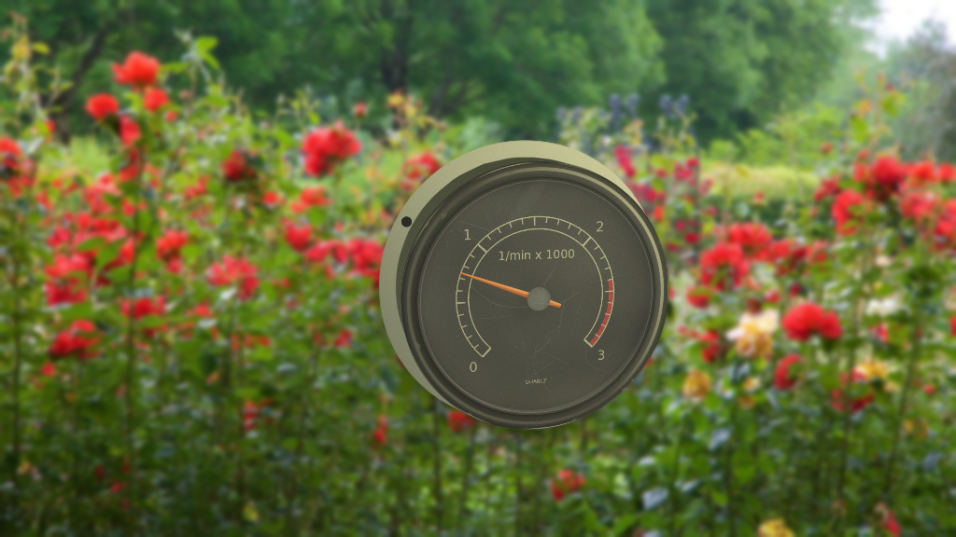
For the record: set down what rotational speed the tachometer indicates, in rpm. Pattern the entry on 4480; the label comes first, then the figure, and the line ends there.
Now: 750
